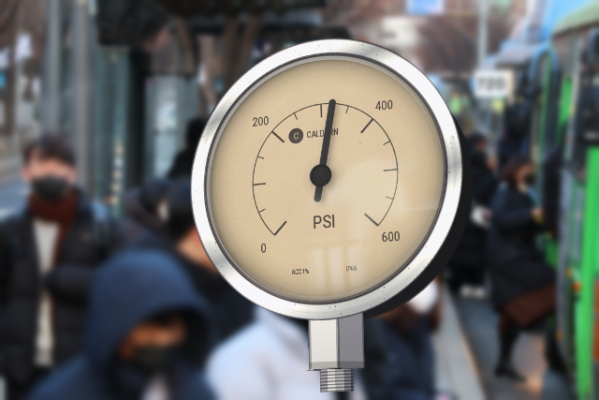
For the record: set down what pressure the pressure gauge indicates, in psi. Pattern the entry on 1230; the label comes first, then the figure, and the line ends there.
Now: 325
